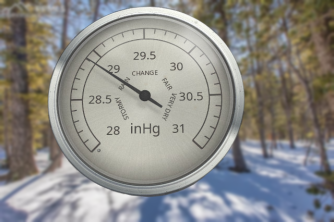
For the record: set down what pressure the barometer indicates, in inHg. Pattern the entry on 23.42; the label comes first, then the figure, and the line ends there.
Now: 28.9
